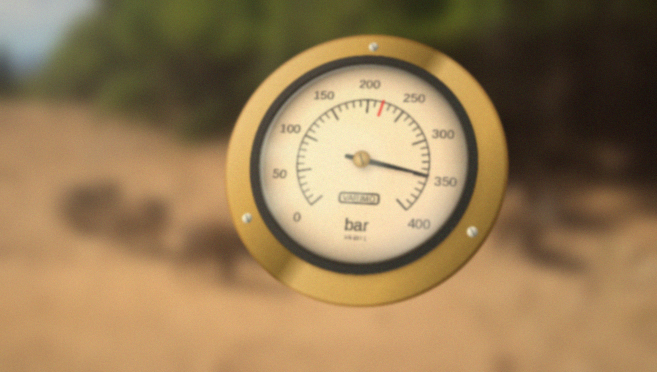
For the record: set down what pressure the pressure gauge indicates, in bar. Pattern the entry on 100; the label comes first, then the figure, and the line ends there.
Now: 350
